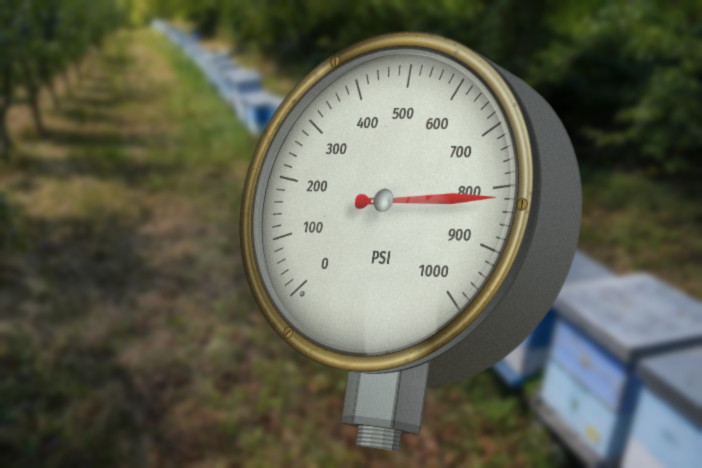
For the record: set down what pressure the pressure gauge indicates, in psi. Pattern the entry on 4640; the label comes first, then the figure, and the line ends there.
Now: 820
